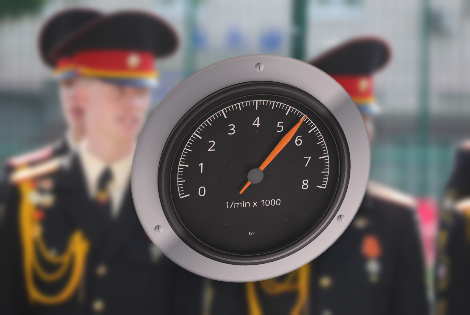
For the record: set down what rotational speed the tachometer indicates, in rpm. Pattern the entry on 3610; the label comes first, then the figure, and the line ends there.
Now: 5500
